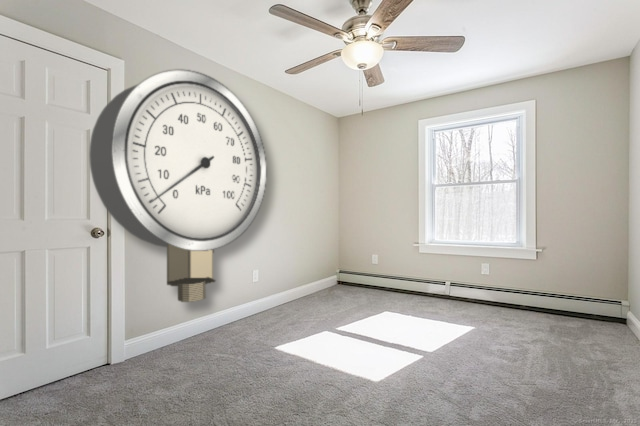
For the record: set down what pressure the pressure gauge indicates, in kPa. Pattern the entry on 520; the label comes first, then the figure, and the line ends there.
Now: 4
